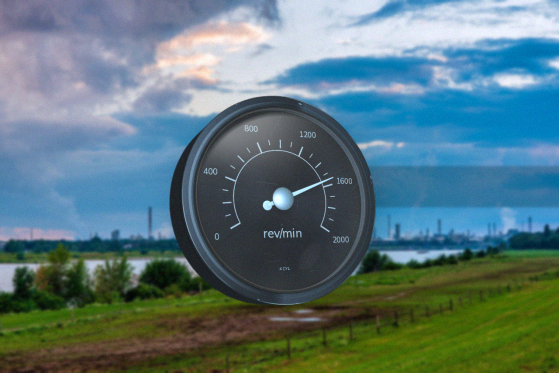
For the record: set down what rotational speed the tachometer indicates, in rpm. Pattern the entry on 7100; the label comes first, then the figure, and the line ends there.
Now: 1550
